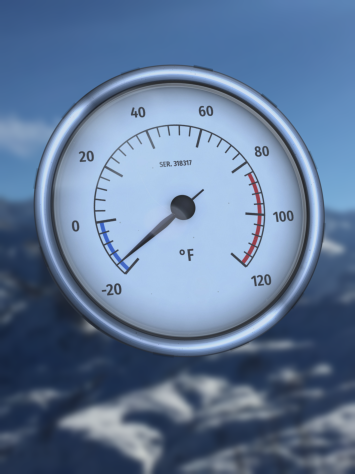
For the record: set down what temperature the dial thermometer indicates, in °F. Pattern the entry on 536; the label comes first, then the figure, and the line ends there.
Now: -16
